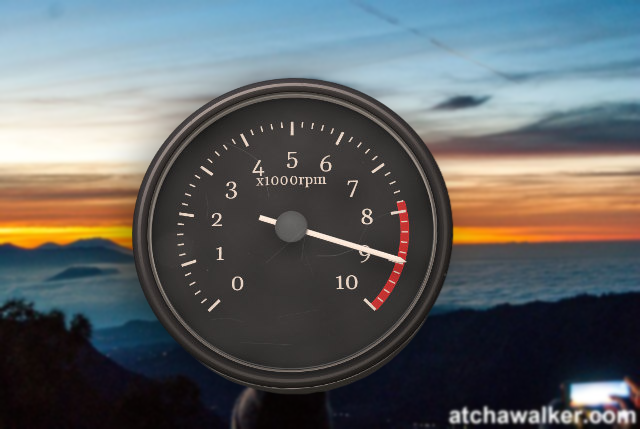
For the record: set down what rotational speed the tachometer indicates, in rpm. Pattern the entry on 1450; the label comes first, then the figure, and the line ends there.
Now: 9000
